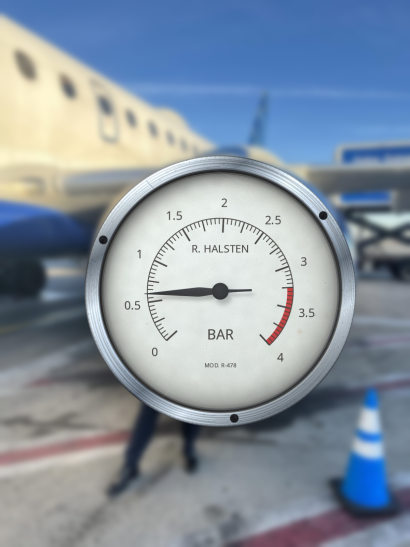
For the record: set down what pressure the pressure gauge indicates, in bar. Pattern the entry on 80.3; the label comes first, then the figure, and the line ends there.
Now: 0.6
